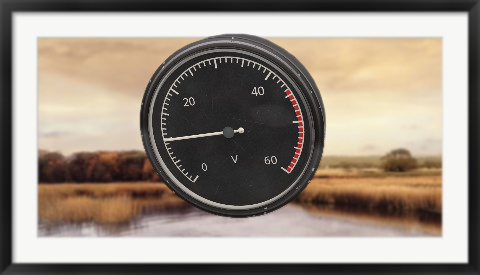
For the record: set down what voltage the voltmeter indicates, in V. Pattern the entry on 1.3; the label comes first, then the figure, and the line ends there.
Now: 10
